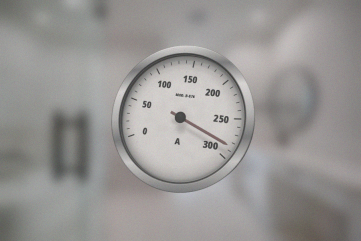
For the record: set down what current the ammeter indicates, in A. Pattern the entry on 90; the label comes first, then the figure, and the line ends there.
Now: 285
